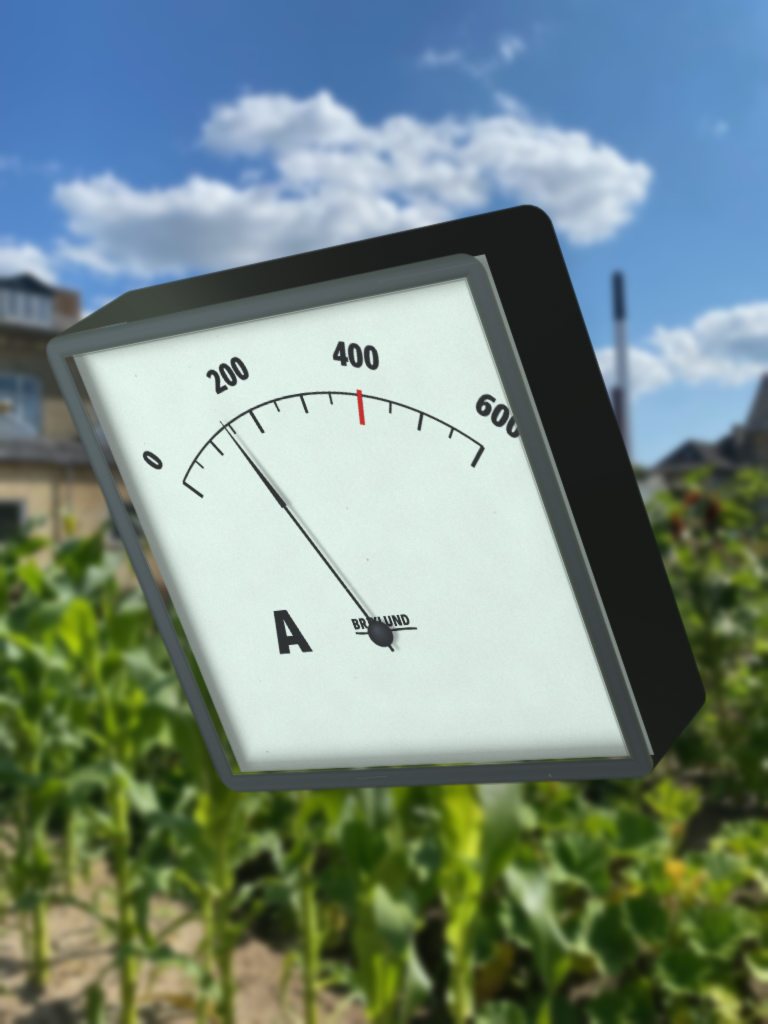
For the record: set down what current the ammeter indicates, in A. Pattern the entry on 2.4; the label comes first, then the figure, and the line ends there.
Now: 150
